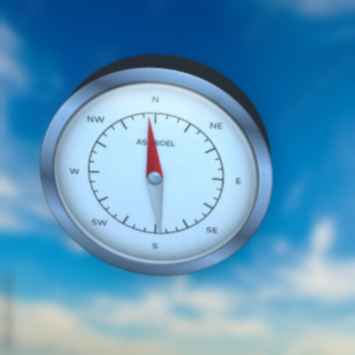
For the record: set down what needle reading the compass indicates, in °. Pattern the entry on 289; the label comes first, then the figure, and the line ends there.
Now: 355
